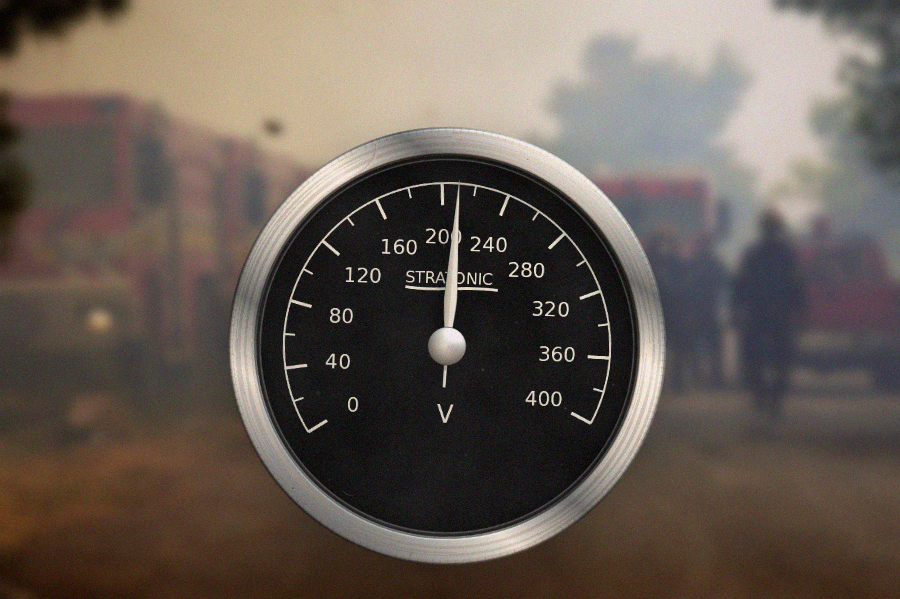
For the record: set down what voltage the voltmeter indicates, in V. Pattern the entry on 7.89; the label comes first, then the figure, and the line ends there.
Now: 210
